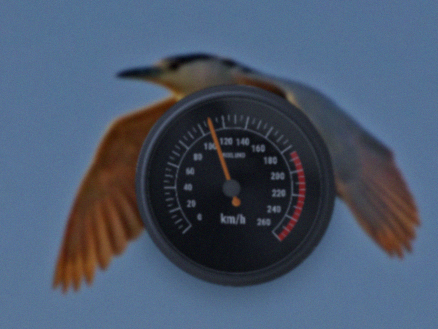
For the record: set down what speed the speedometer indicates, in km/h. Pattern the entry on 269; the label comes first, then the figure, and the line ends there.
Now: 110
